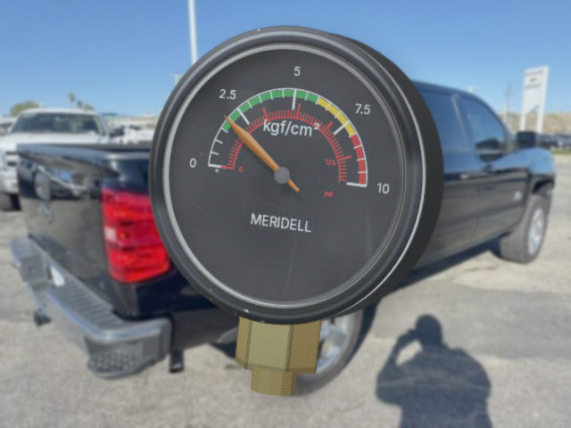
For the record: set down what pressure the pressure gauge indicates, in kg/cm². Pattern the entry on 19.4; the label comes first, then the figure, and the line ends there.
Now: 2
